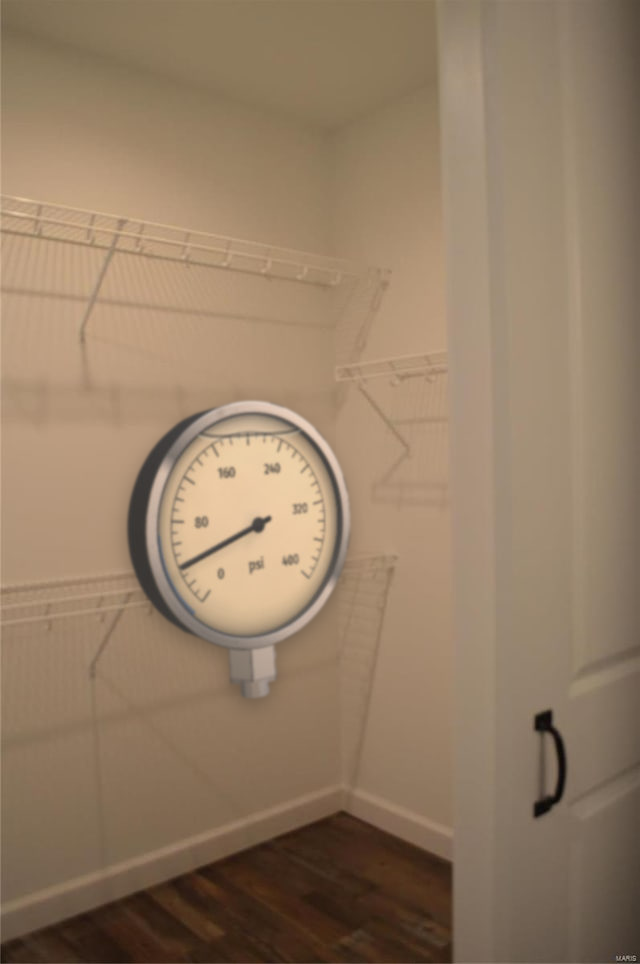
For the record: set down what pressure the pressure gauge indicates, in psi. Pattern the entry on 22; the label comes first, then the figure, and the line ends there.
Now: 40
